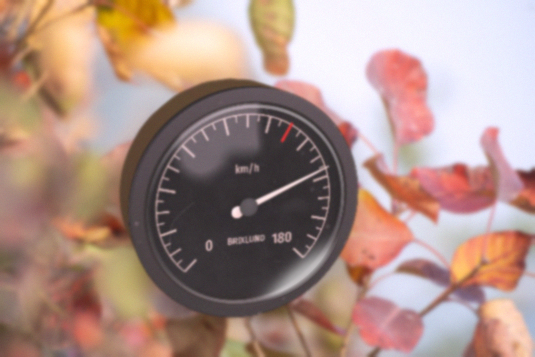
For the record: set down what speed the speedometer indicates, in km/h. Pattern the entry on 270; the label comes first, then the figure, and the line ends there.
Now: 135
